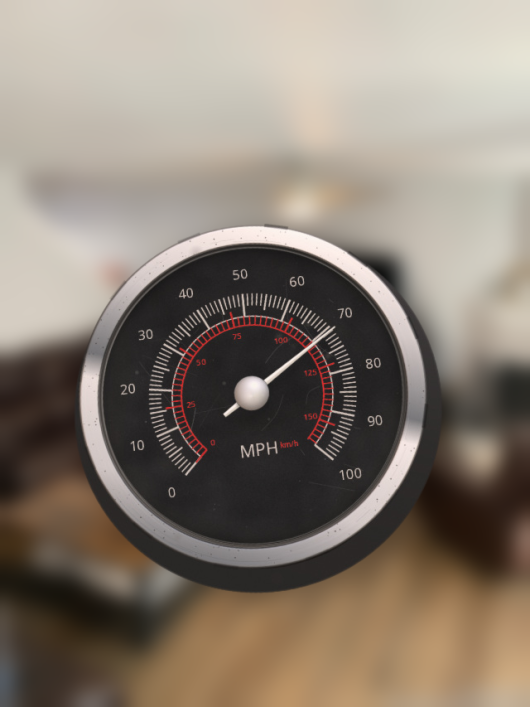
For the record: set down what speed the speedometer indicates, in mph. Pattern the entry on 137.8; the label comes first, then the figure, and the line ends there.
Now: 71
